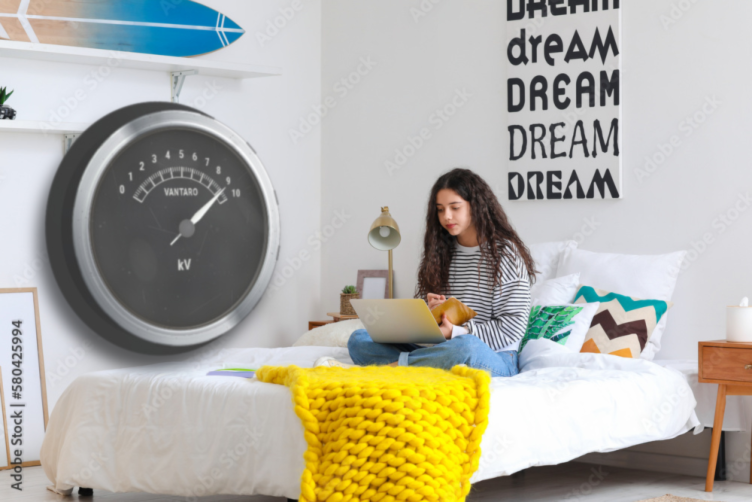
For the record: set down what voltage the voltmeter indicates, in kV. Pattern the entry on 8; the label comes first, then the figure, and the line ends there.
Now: 9
